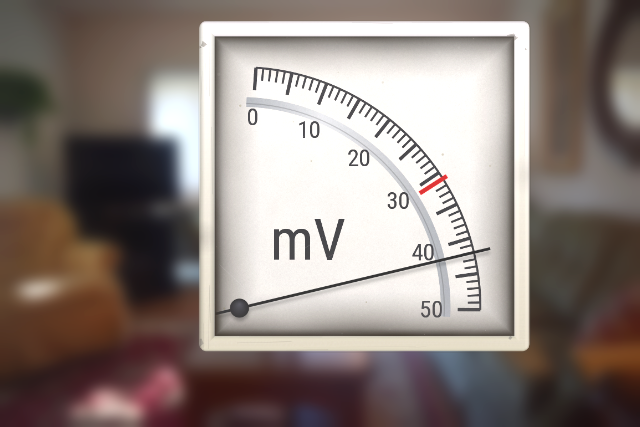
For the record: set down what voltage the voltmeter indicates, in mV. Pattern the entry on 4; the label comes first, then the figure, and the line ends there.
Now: 42
